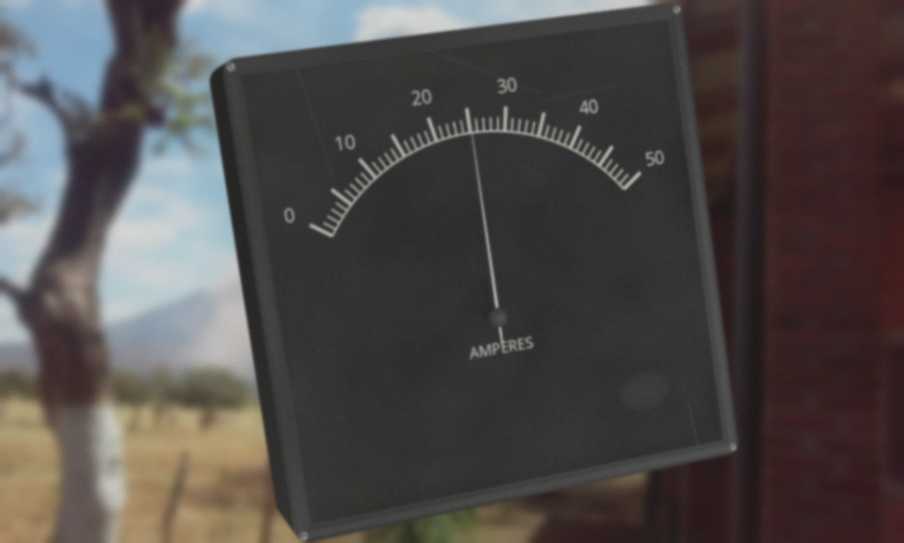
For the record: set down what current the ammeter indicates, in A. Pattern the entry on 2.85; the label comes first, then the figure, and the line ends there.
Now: 25
